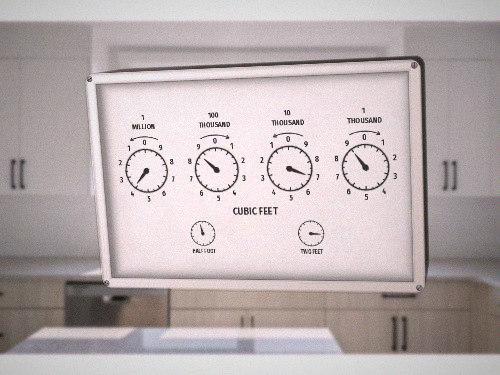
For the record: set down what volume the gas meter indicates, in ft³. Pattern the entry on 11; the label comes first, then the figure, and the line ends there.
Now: 386900
